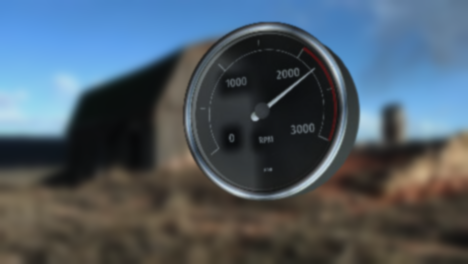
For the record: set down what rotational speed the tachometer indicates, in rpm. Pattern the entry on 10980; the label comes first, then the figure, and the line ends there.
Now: 2250
